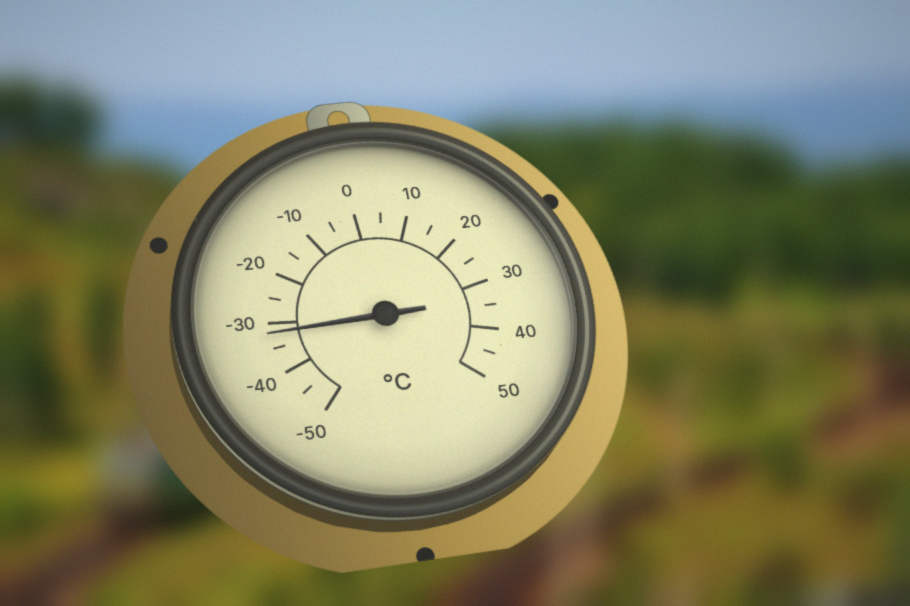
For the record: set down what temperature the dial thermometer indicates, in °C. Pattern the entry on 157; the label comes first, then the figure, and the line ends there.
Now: -32.5
